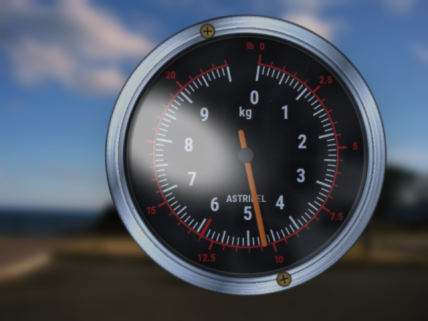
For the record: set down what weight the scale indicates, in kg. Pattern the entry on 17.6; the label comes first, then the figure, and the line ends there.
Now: 4.7
